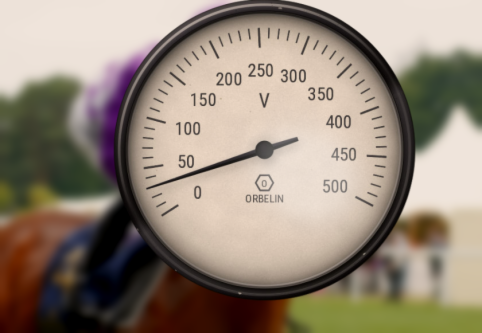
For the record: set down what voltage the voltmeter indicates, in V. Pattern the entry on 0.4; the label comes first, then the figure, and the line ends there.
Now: 30
